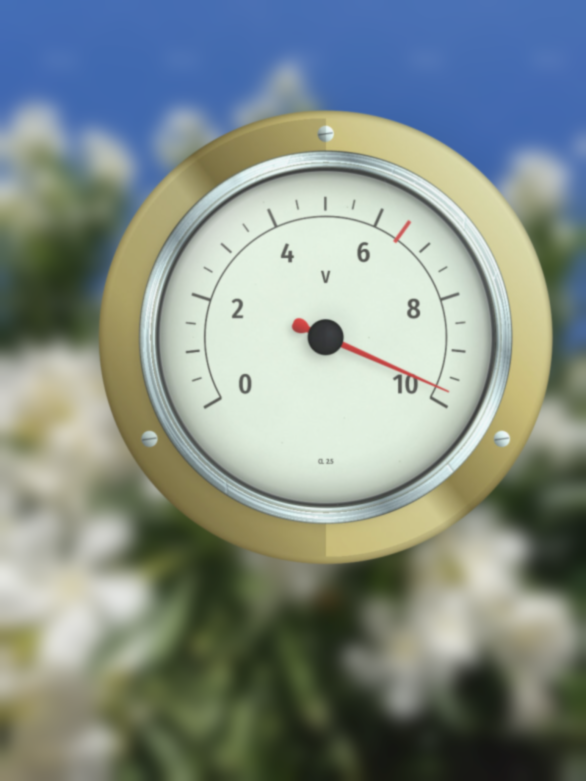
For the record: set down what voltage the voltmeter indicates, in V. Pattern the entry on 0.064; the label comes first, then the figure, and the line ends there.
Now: 9.75
